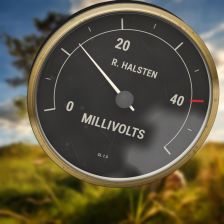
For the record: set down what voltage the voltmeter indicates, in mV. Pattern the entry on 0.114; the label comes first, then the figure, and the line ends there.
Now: 12.5
